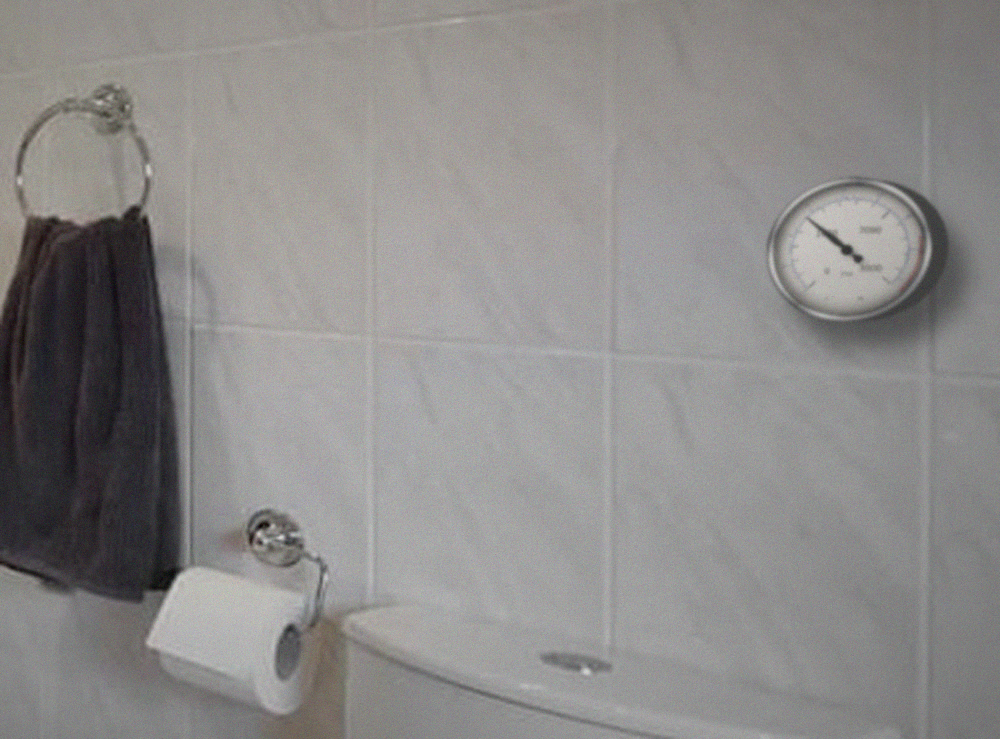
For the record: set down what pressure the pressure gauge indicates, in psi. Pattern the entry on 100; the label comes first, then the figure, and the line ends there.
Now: 1000
